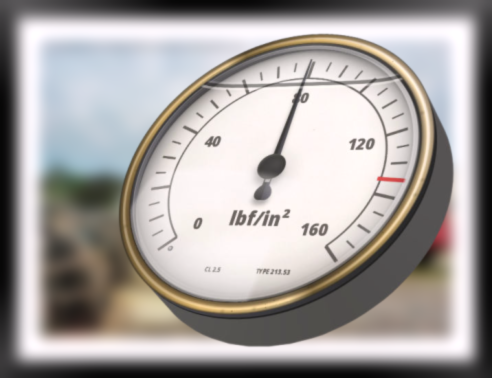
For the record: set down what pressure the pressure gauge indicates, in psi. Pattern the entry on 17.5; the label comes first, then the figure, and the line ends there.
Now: 80
